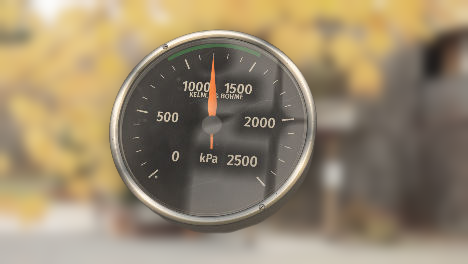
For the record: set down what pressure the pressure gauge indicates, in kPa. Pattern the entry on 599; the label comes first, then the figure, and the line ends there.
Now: 1200
